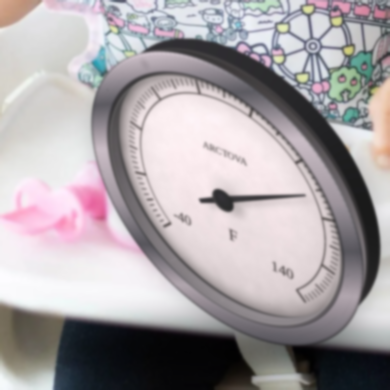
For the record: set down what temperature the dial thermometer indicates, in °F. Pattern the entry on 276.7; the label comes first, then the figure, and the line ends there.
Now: 90
